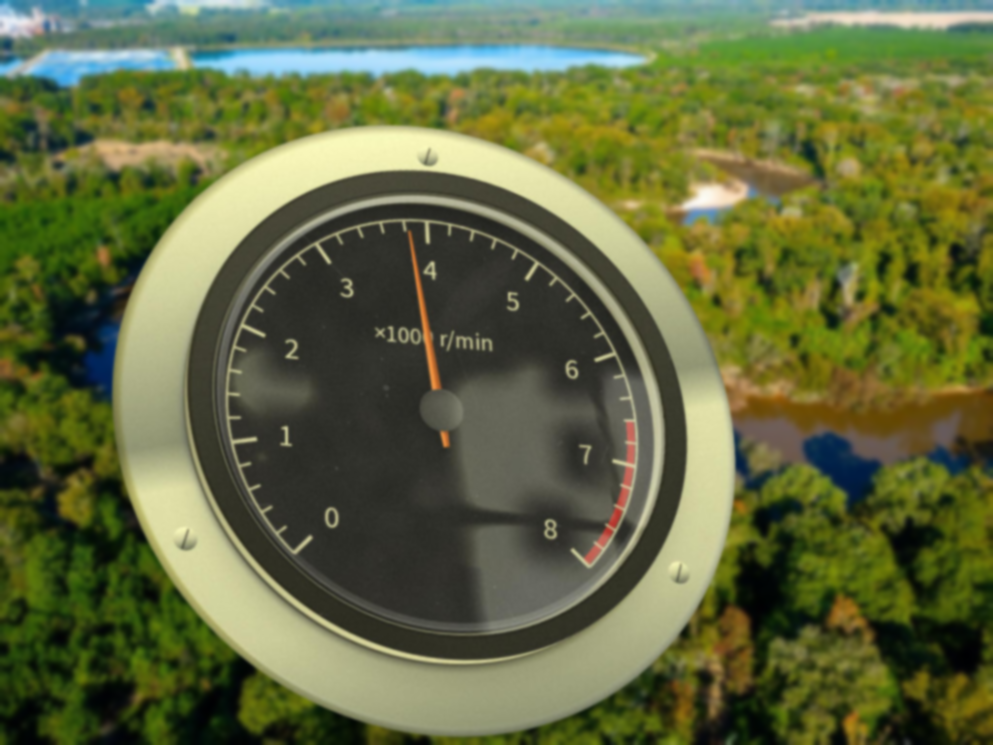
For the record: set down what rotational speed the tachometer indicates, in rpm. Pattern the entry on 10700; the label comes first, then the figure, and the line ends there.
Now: 3800
